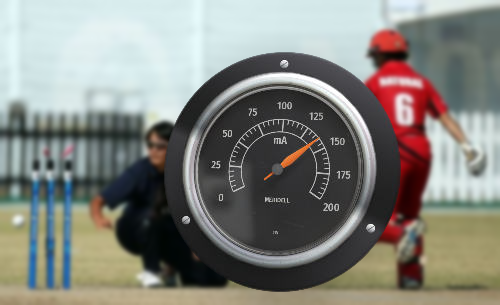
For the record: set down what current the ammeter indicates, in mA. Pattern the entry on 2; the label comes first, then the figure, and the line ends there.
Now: 140
